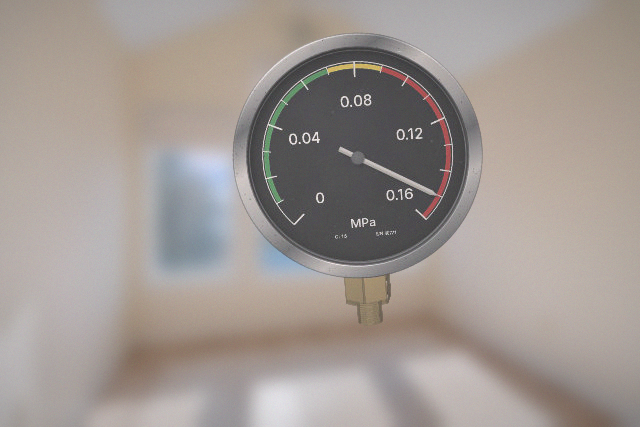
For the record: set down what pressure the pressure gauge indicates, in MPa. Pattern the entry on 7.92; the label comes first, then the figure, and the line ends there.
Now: 0.15
